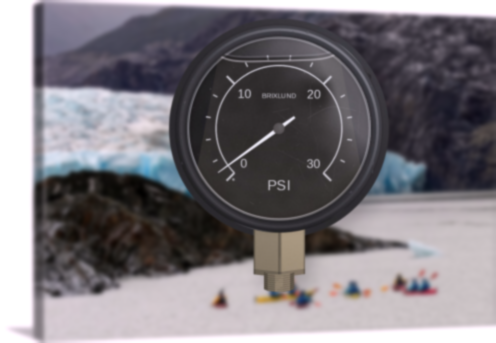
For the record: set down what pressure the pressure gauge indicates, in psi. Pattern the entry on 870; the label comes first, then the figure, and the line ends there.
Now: 1
